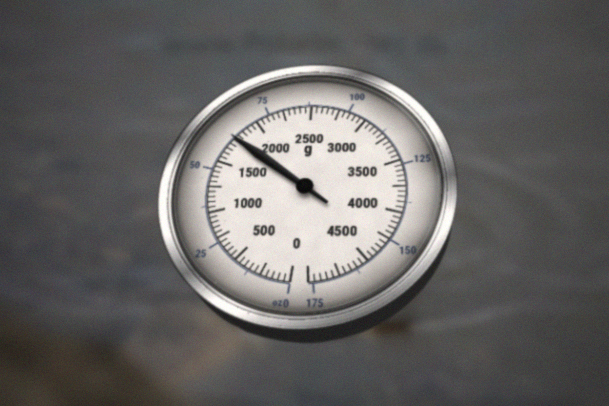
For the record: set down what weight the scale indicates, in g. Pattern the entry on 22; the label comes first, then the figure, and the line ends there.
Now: 1750
